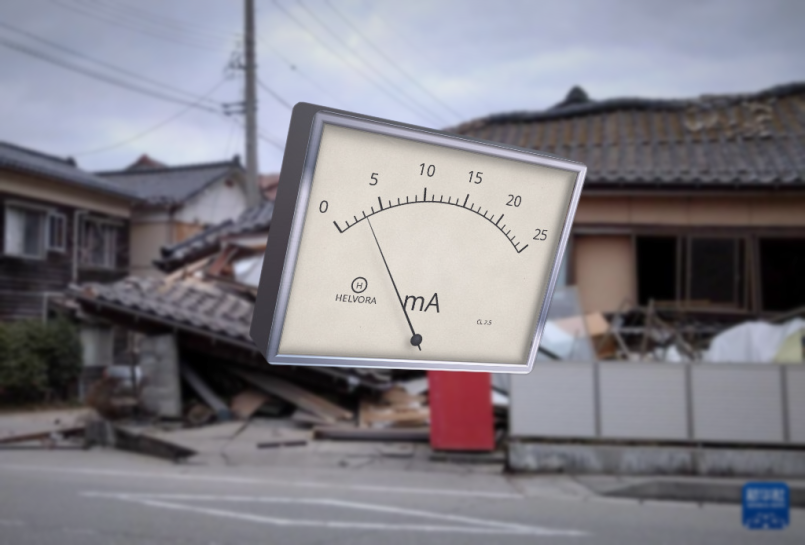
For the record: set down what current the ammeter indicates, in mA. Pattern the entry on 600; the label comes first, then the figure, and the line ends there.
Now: 3
